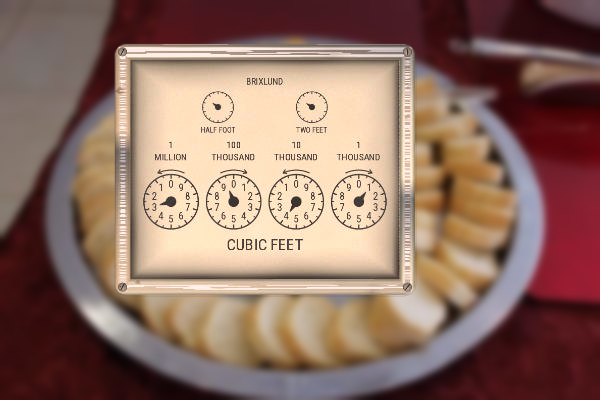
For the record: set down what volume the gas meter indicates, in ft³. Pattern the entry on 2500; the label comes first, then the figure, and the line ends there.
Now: 294100
